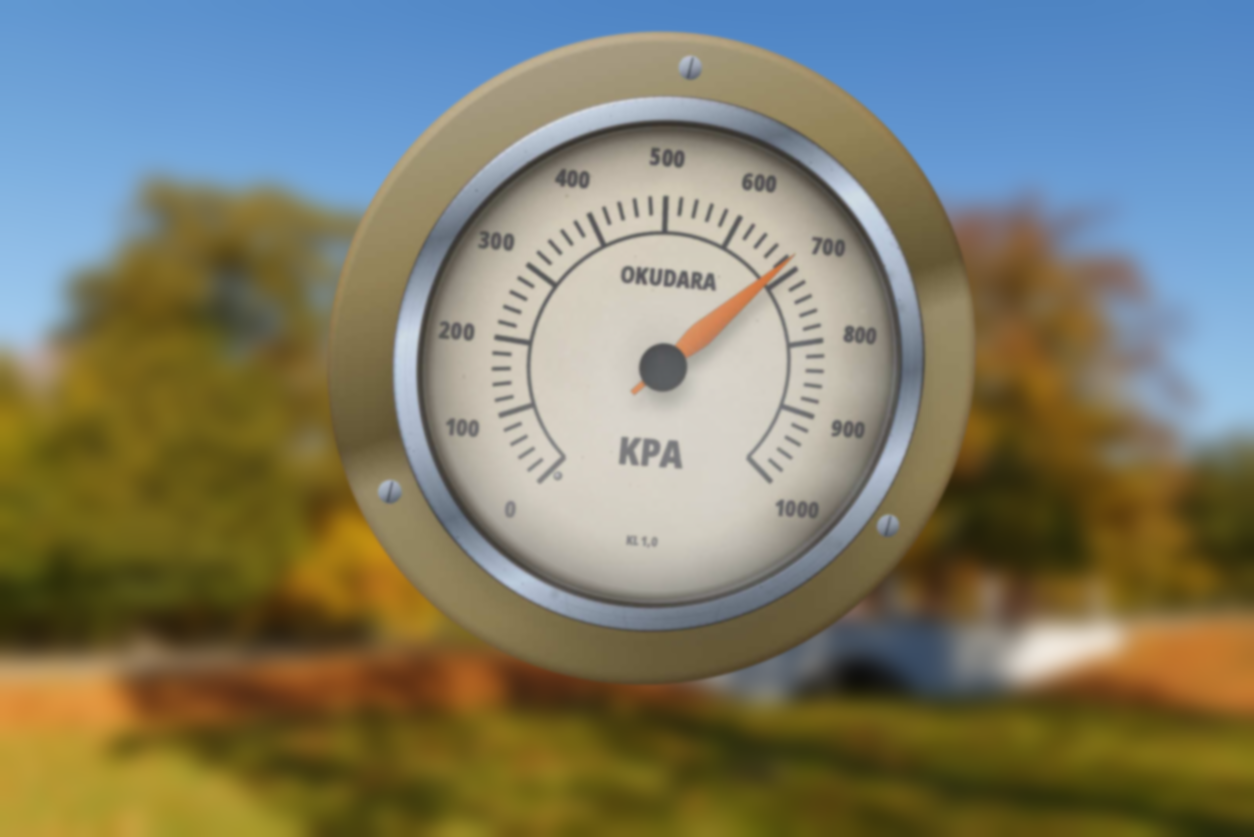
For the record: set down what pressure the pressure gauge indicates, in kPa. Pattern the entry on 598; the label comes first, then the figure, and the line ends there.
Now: 680
